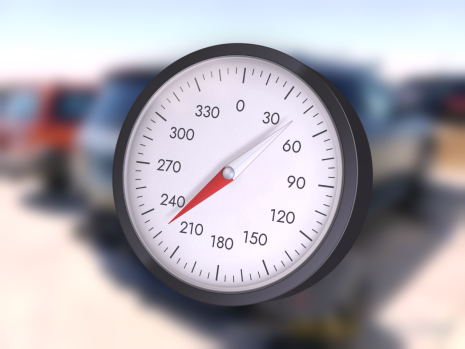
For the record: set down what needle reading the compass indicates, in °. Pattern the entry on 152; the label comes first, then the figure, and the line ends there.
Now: 225
